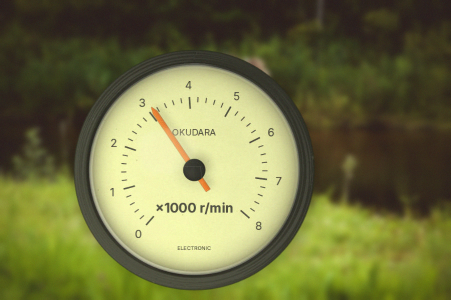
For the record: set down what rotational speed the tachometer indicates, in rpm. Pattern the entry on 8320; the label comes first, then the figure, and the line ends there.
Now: 3100
